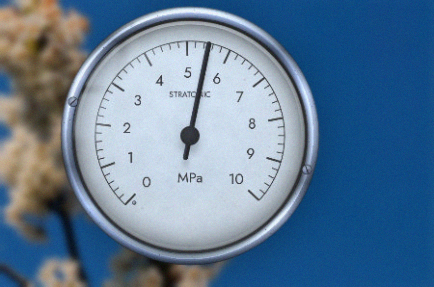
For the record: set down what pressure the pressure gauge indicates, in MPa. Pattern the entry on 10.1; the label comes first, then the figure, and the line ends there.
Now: 5.5
